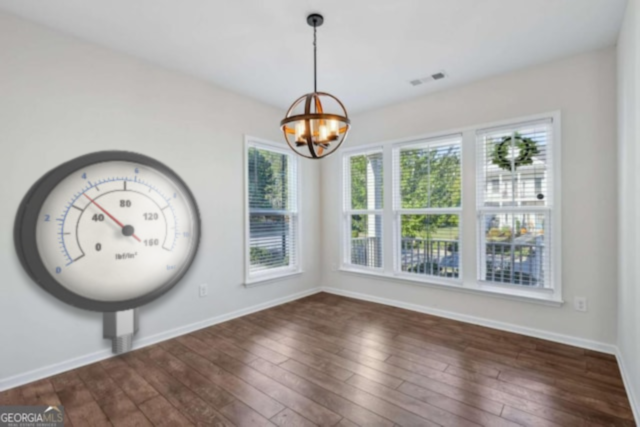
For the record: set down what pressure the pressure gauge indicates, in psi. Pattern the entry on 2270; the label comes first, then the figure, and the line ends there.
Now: 50
